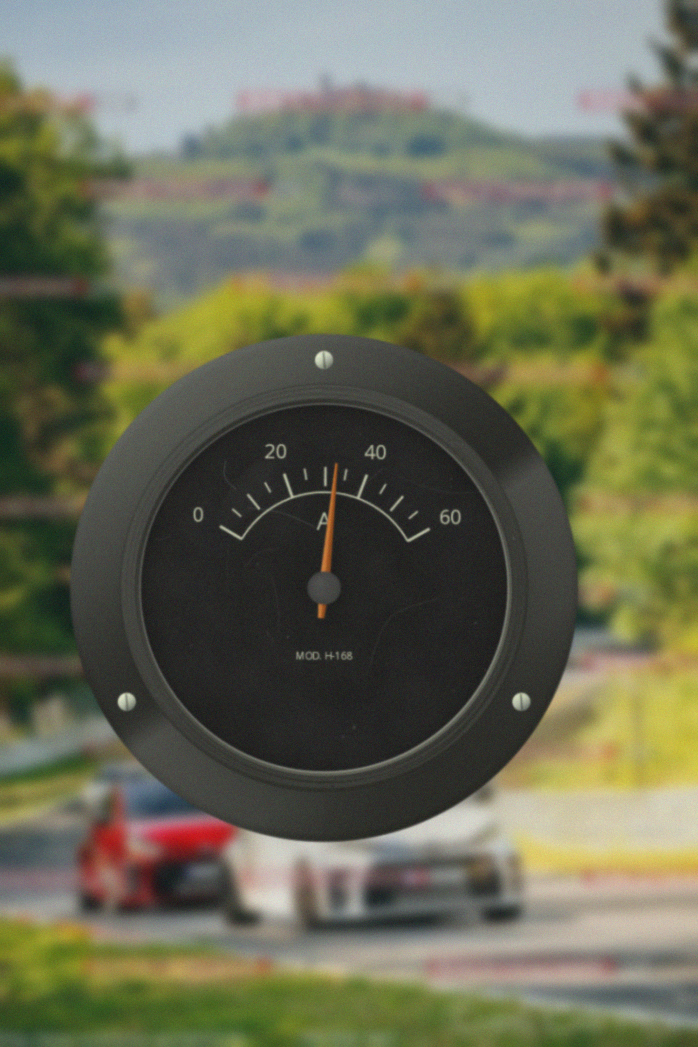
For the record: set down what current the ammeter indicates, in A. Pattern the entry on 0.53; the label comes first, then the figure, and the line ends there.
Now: 32.5
